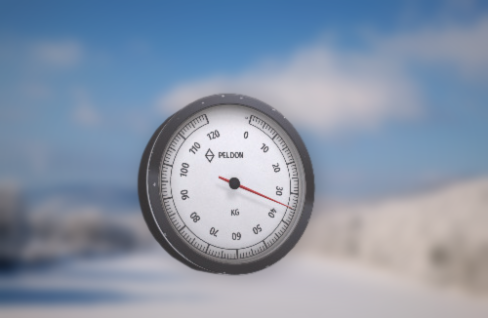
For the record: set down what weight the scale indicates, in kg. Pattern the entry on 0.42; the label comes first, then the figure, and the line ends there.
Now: 35
